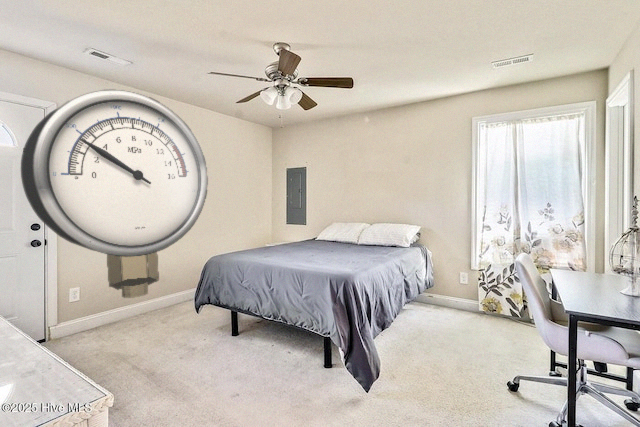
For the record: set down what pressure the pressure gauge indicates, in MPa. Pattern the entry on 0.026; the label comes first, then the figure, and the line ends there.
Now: 3
